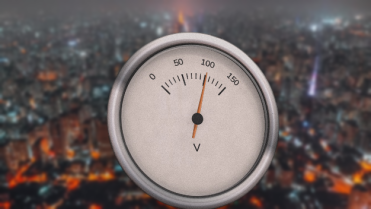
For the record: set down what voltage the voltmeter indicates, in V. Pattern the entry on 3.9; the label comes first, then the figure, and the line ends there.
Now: 100
